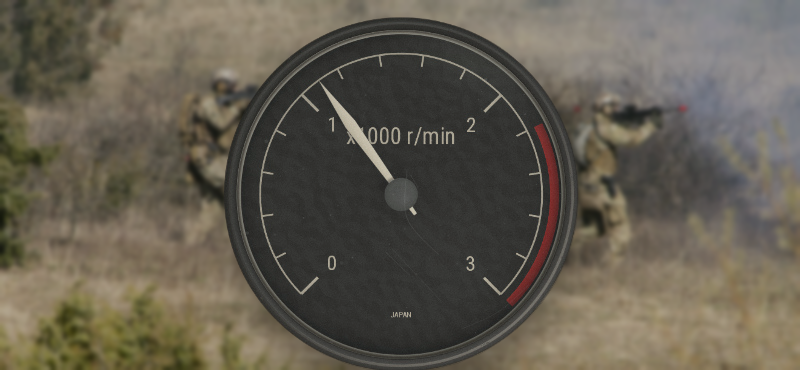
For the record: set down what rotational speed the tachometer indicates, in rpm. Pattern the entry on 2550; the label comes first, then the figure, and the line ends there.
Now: 1100
